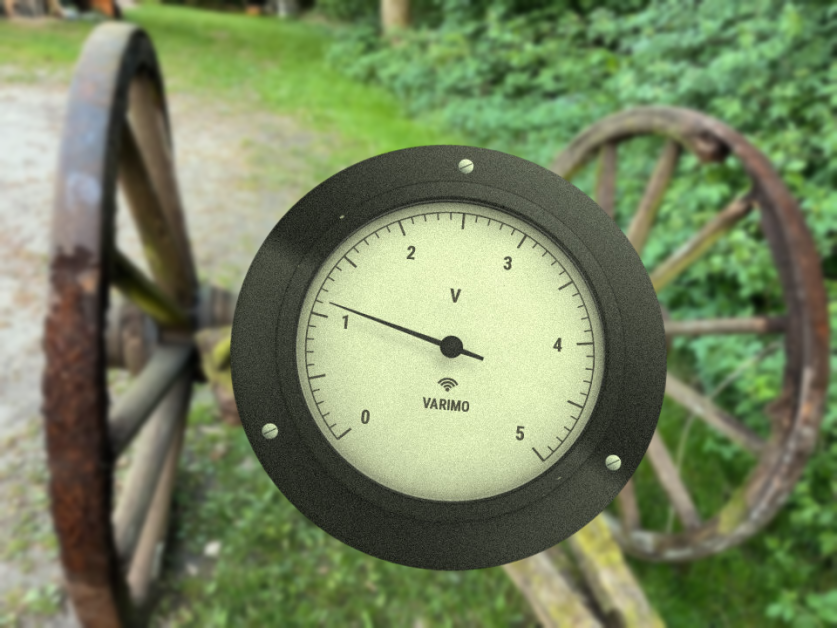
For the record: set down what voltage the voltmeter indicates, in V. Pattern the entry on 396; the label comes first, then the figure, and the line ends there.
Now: 1.1
